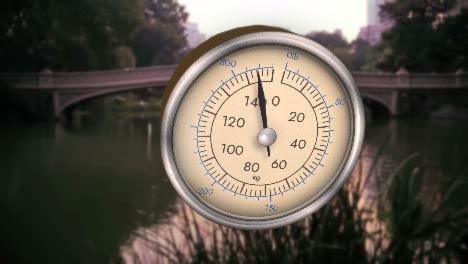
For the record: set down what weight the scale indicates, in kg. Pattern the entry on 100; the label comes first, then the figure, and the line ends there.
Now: 144
